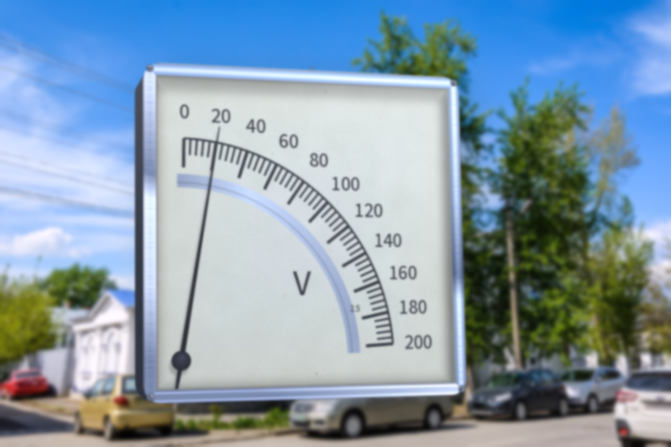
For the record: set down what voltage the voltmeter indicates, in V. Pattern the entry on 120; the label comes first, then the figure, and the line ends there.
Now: 20
